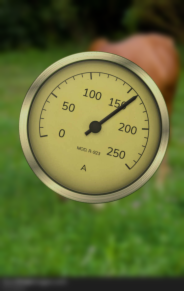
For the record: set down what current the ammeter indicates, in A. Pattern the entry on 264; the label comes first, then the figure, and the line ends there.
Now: 160
